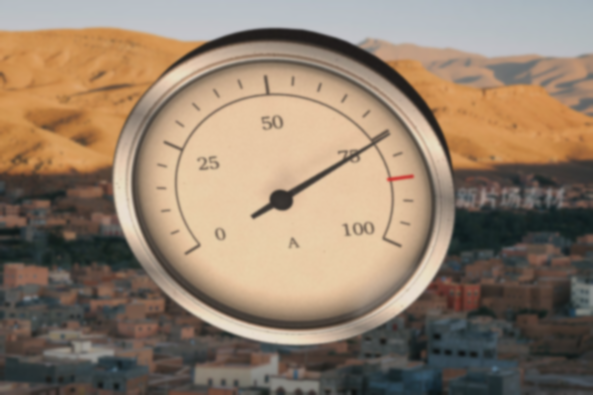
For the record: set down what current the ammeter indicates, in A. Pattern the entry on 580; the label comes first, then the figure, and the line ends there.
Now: 75
